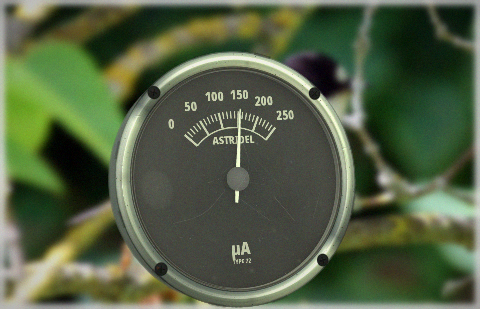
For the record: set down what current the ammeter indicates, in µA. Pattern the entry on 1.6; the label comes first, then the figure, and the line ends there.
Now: 150
